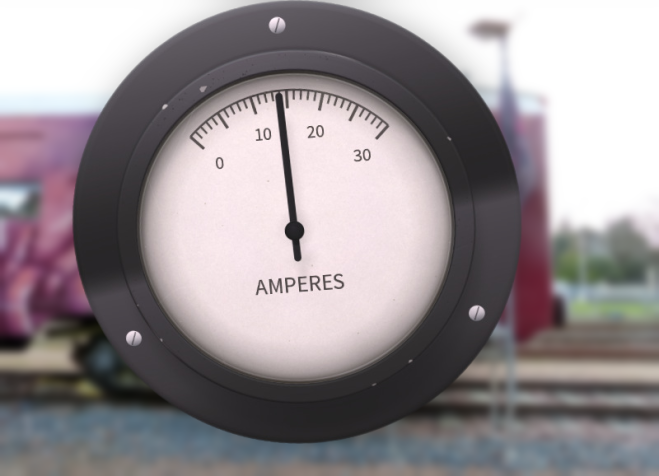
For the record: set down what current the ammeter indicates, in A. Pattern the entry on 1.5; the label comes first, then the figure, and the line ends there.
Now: 14
